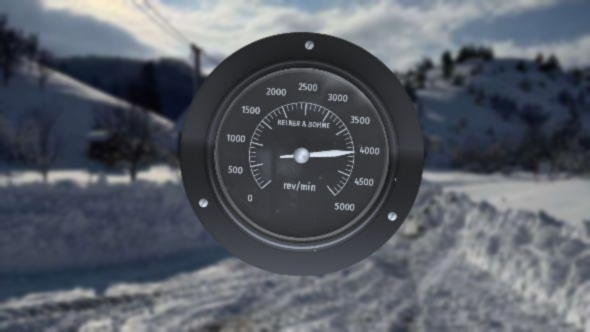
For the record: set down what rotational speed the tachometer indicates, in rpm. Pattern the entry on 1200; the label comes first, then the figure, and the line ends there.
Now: 4000
